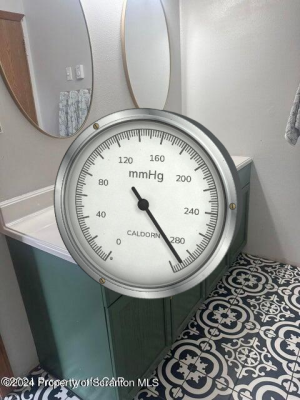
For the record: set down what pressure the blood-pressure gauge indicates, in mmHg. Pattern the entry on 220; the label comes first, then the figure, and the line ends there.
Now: 290
